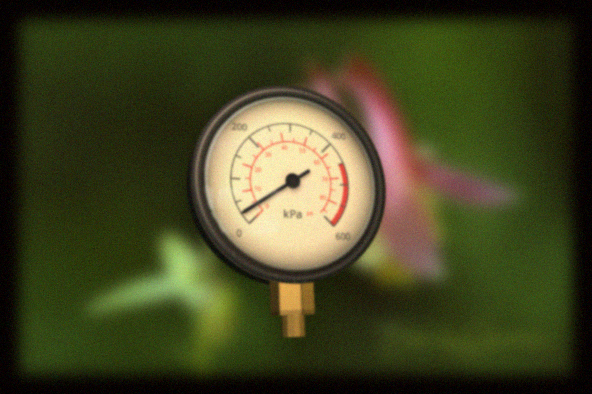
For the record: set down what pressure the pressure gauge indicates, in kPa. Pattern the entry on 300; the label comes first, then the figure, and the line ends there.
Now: 25
